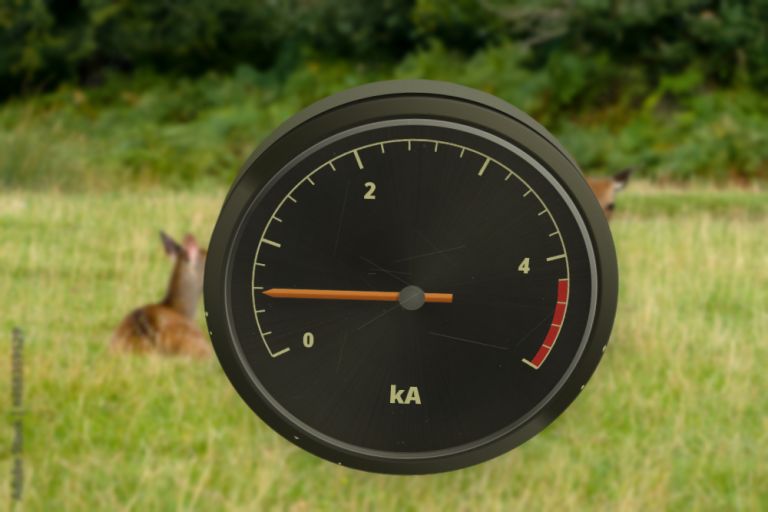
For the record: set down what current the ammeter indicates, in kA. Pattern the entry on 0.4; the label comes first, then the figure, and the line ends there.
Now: 0.6
